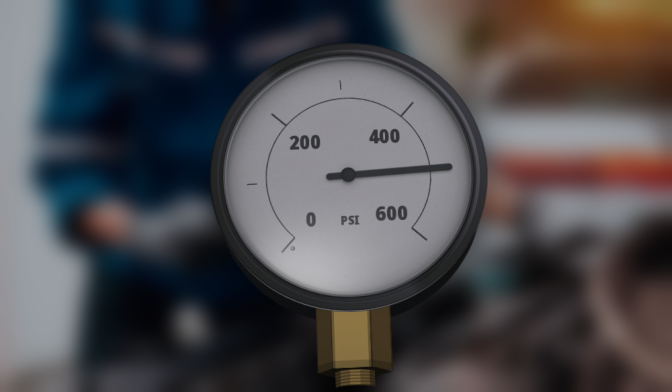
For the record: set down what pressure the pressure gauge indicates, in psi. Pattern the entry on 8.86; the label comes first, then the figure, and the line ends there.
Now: 500
